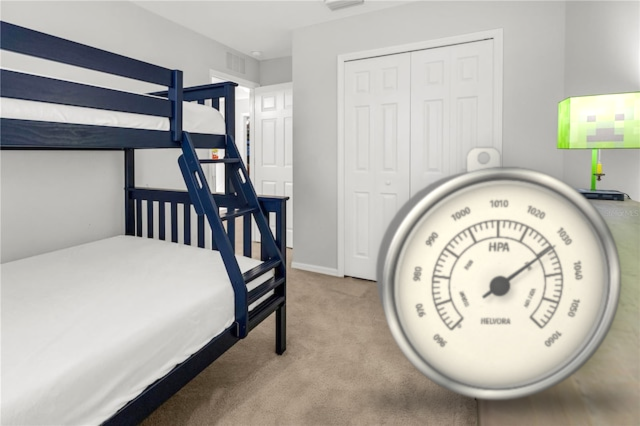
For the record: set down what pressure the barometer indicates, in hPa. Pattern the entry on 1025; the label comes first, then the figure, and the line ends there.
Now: 1030
